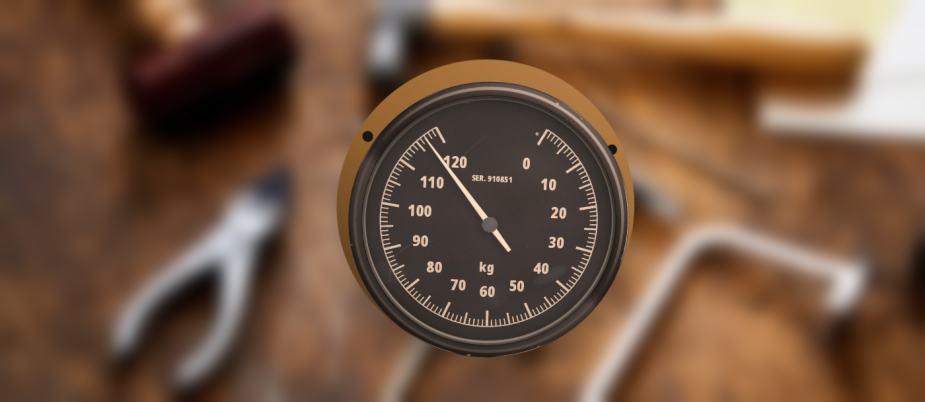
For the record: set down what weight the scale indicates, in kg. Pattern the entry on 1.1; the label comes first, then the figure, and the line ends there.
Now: 117
